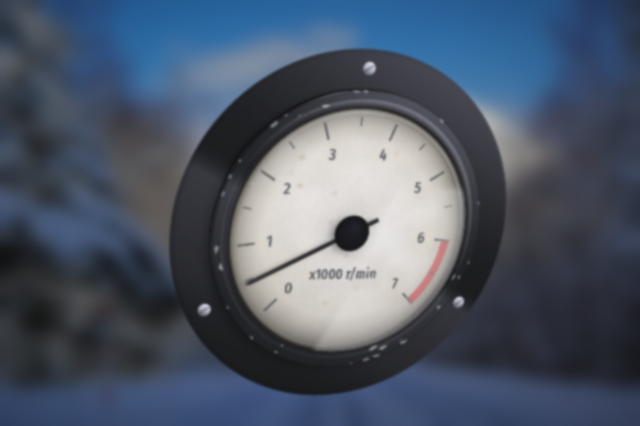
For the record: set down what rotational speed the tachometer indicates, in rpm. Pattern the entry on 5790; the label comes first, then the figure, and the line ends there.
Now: 500
